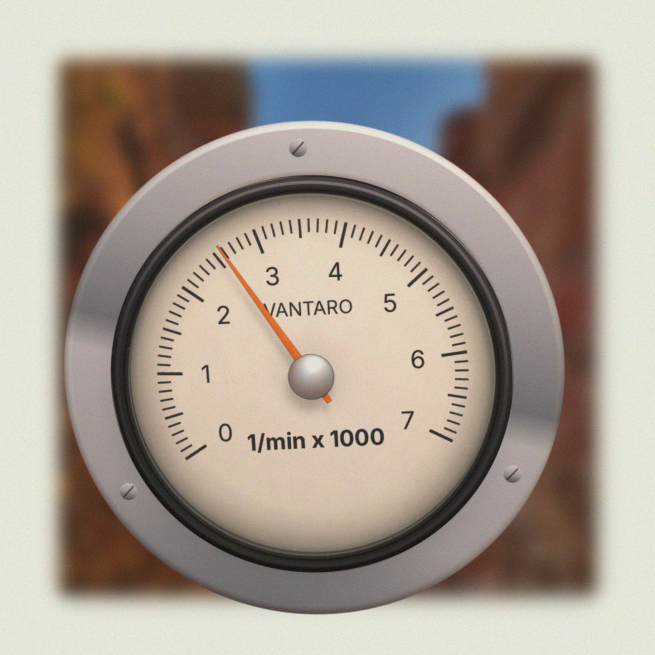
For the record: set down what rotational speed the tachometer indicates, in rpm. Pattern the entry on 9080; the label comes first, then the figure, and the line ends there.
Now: 2600
